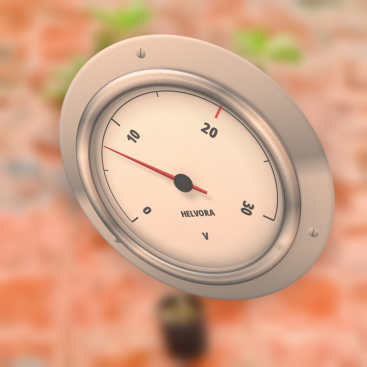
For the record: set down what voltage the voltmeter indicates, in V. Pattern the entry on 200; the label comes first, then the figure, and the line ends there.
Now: 7.5
